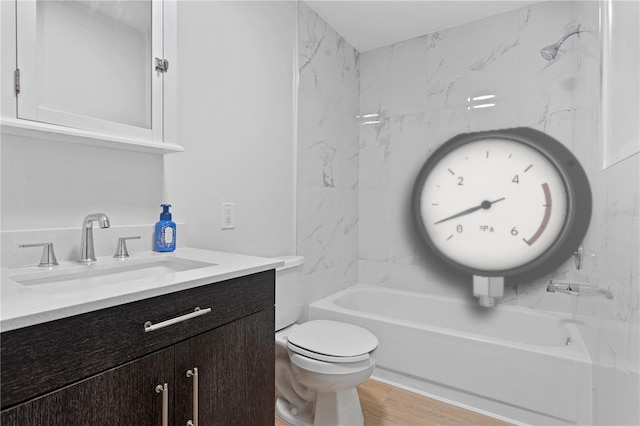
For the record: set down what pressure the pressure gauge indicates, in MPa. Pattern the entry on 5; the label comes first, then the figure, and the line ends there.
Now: 0.5
